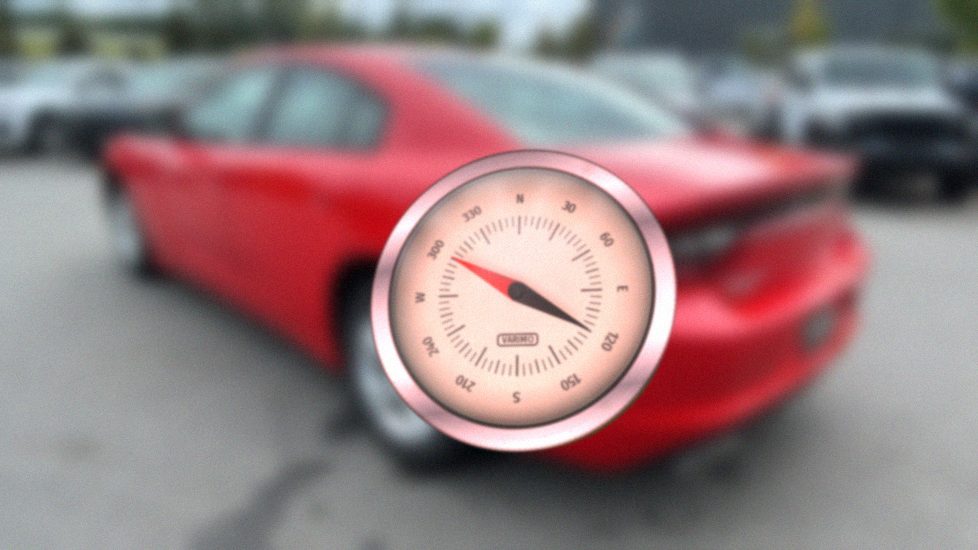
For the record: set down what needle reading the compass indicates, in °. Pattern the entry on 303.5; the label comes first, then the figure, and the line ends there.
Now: 300
